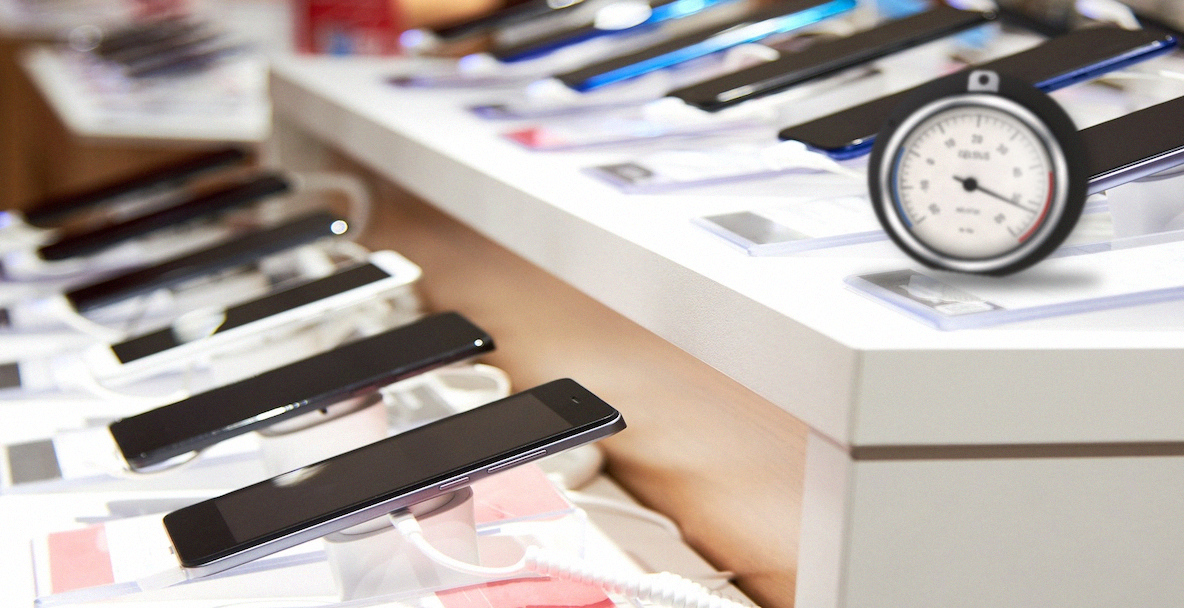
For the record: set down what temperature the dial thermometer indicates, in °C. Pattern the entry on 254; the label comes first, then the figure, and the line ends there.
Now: 52
